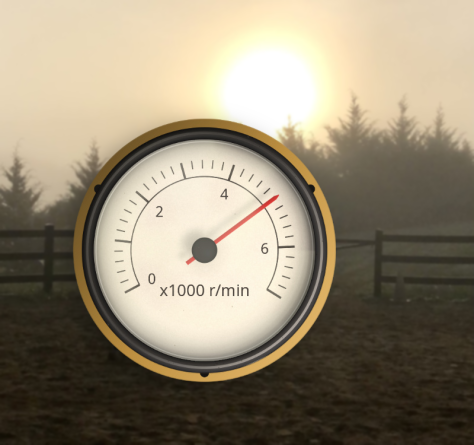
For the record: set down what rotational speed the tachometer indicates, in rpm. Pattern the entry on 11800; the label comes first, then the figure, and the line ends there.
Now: 5000
